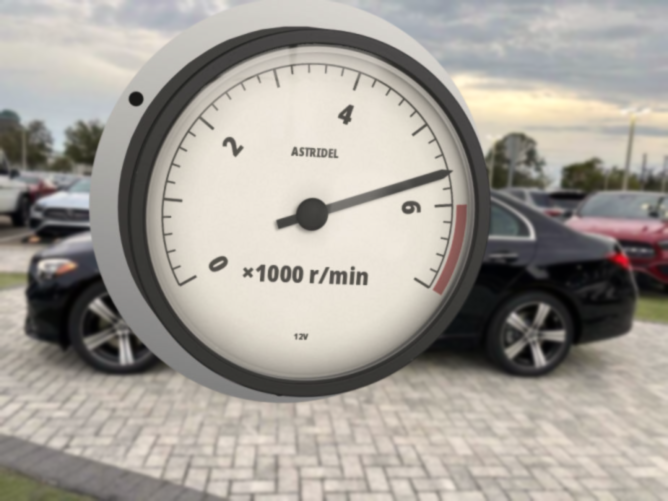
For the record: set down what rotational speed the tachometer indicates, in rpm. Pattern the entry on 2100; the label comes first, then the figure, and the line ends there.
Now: 5600
